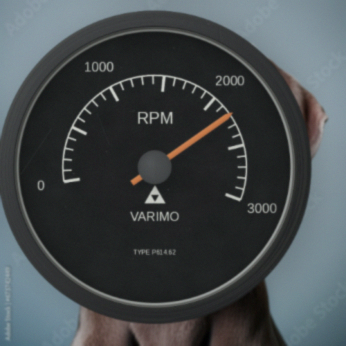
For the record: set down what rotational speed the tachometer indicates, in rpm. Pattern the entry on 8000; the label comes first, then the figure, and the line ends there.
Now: 2200
